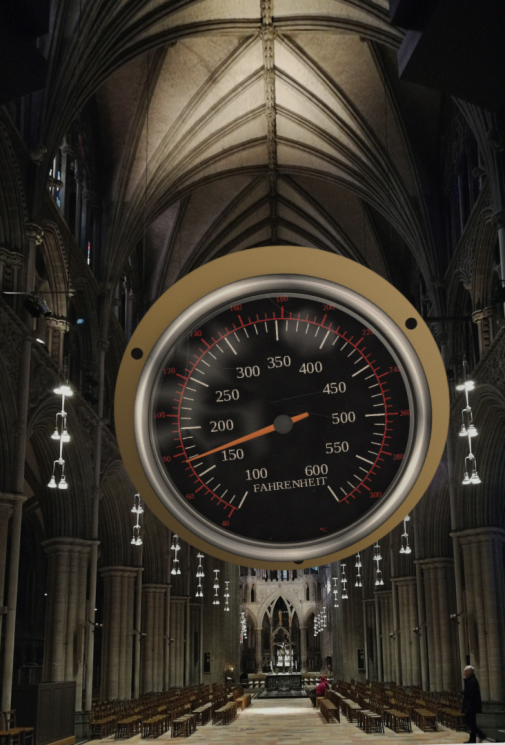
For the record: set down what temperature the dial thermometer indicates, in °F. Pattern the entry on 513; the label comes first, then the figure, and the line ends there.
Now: 170
